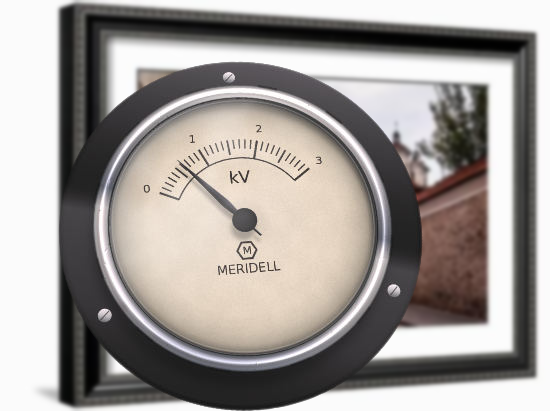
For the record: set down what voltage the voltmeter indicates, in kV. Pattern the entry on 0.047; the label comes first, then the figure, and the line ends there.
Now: 0.6
